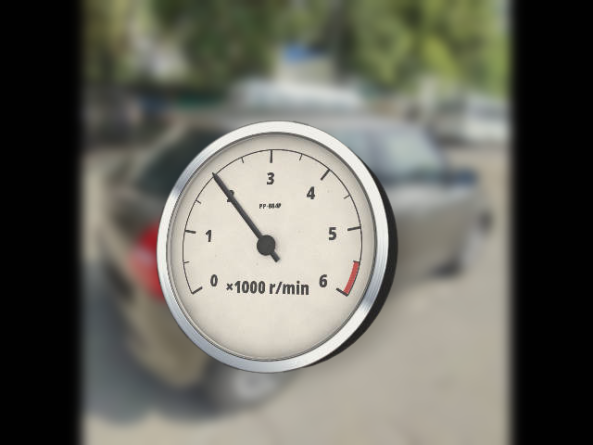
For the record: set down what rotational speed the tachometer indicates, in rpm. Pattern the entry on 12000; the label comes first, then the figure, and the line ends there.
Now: 2000
